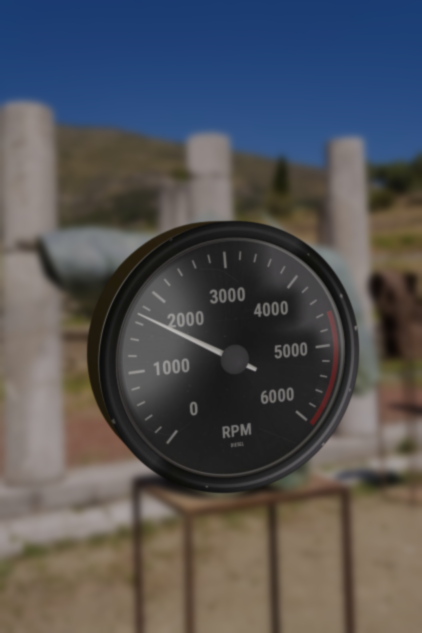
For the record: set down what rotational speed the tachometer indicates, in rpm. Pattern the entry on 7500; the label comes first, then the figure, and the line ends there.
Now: 1700
